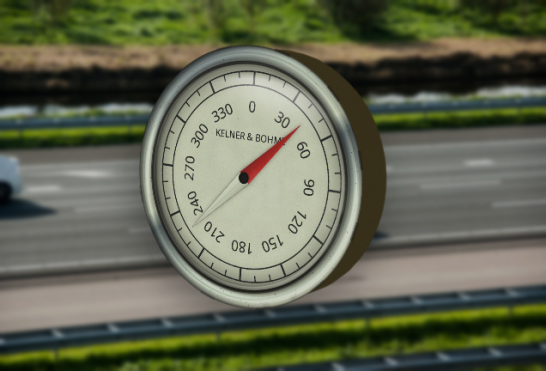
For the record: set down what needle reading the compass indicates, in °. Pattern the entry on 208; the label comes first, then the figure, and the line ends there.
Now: 45
